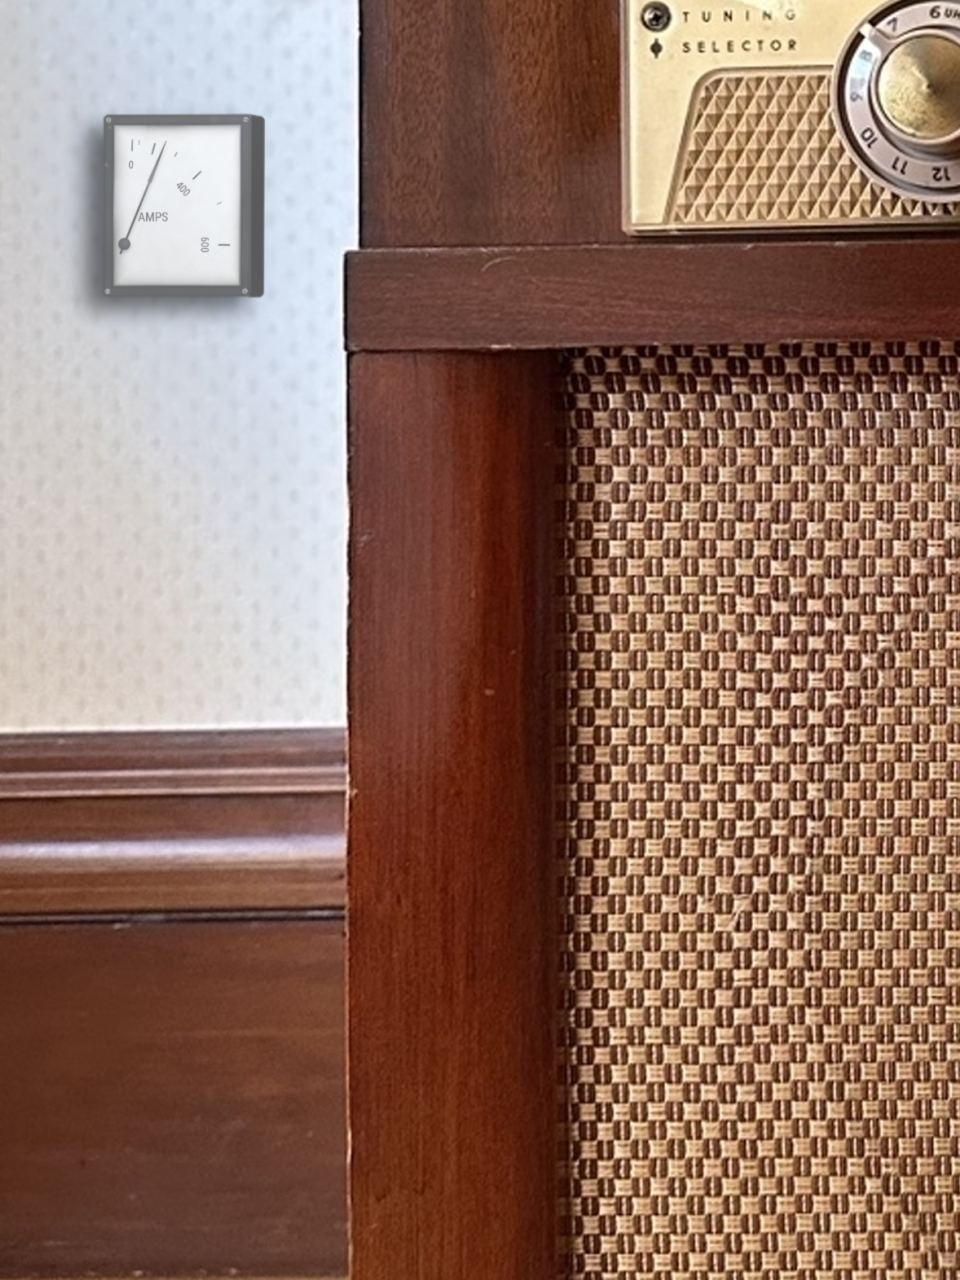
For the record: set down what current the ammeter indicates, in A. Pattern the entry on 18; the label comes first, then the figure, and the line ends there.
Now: 250
